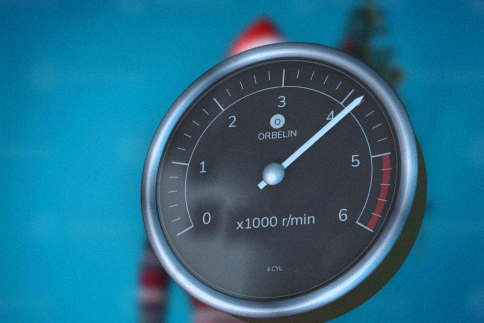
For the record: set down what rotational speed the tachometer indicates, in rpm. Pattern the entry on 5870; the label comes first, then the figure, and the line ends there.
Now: 4200
